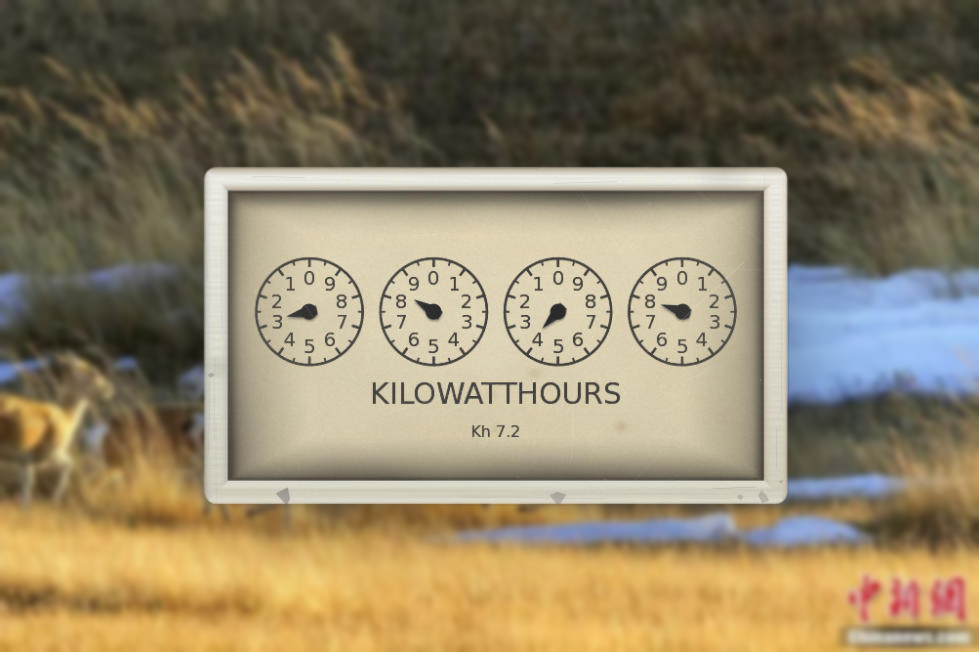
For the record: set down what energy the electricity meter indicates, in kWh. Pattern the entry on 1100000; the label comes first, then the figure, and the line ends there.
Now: 2838
